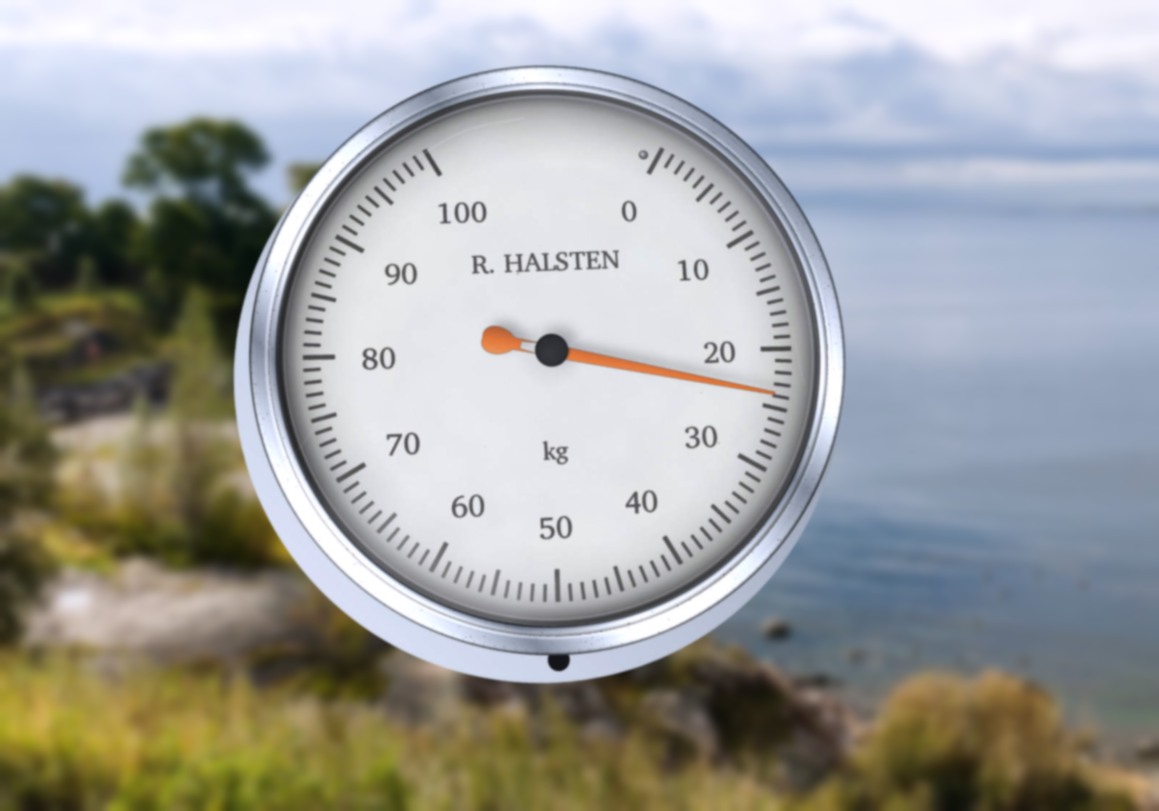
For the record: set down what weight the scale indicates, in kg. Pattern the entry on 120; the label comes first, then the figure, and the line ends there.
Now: 24
